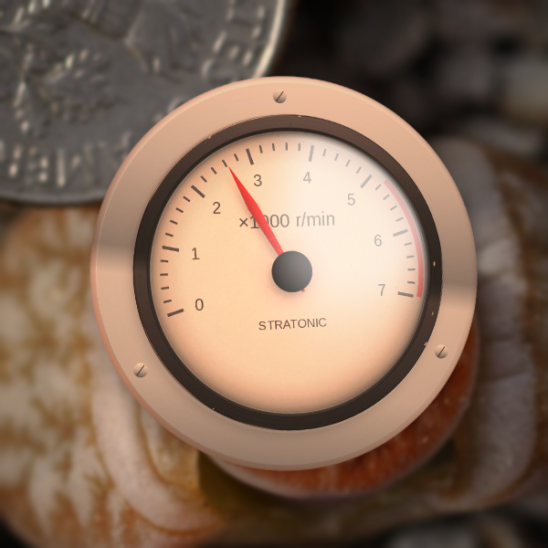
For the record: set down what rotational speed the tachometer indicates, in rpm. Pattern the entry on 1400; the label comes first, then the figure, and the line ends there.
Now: 2600
